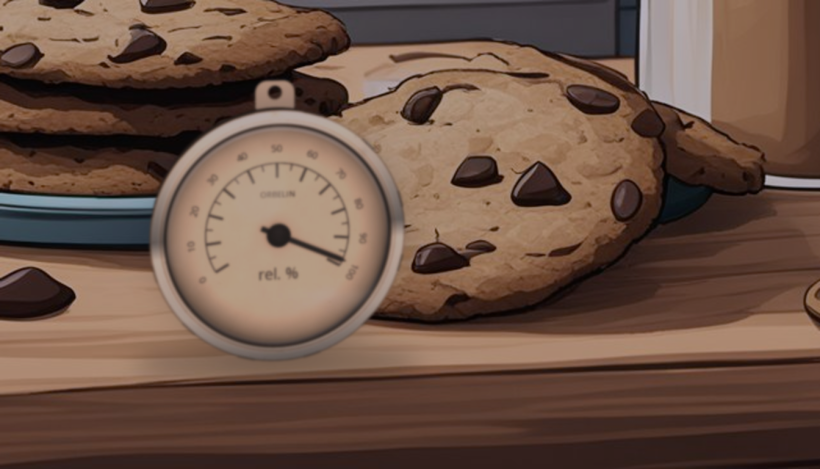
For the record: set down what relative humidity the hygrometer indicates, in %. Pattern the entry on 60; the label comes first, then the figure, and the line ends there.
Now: 97.5
